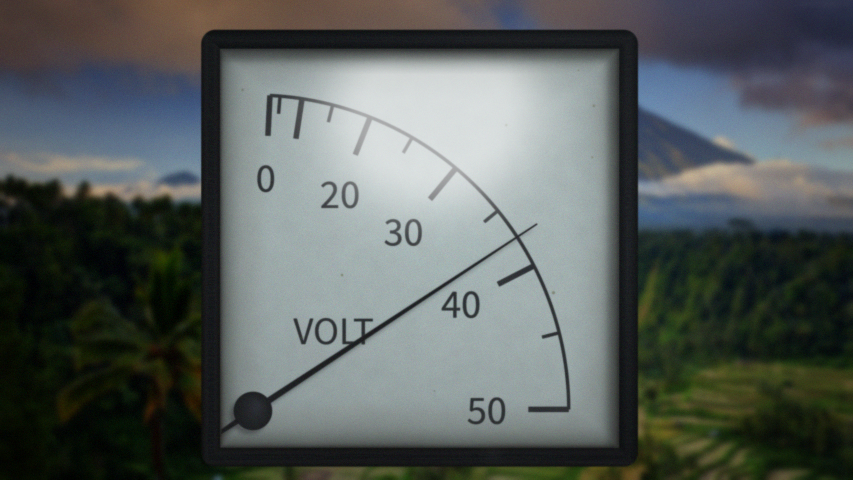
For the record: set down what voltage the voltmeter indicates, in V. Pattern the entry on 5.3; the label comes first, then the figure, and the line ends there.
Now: 37.5
